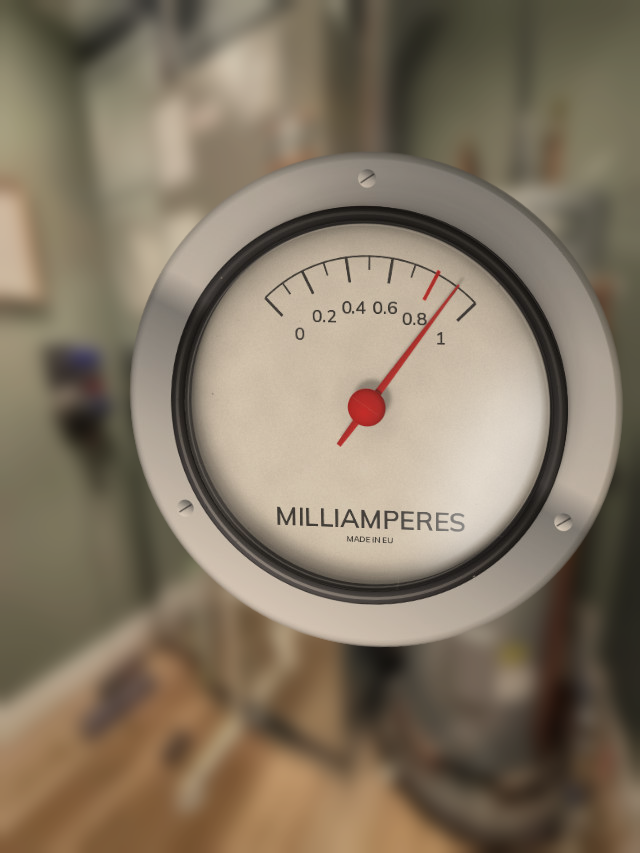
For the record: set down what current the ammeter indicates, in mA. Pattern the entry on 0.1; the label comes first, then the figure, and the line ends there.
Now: 0.9
